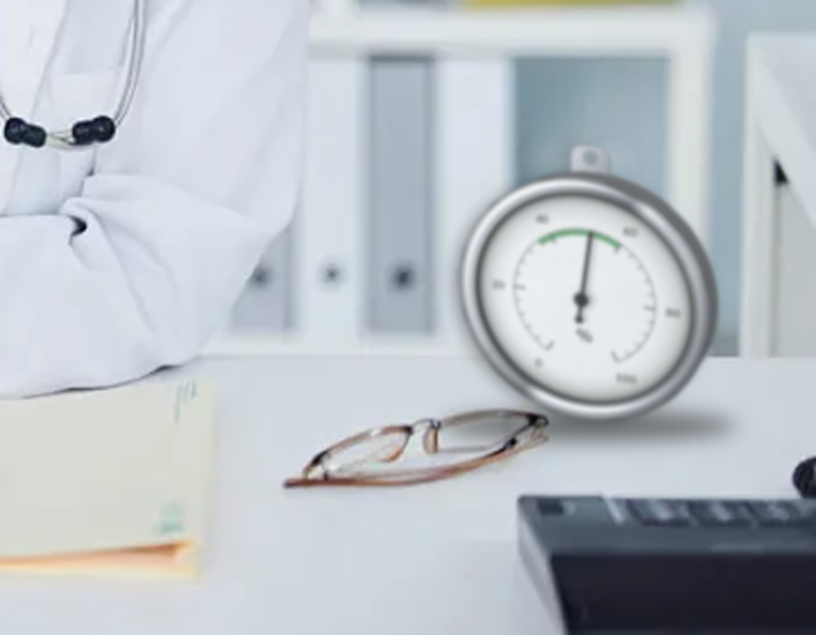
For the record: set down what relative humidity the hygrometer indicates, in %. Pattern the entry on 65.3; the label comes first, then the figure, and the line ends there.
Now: 52
